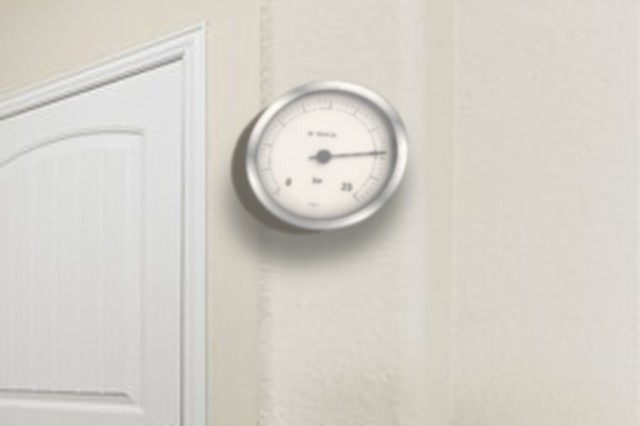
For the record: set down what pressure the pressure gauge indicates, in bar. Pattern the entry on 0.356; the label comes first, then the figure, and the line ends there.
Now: 20
